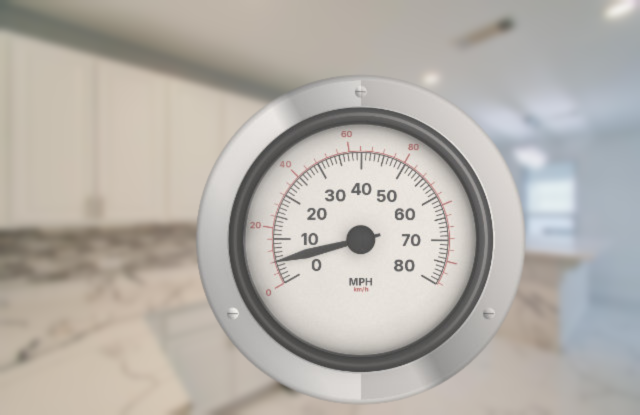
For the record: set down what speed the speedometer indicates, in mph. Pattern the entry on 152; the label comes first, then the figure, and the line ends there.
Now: 5
